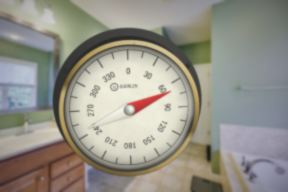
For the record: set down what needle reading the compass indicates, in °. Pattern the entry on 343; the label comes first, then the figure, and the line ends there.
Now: 67.5
